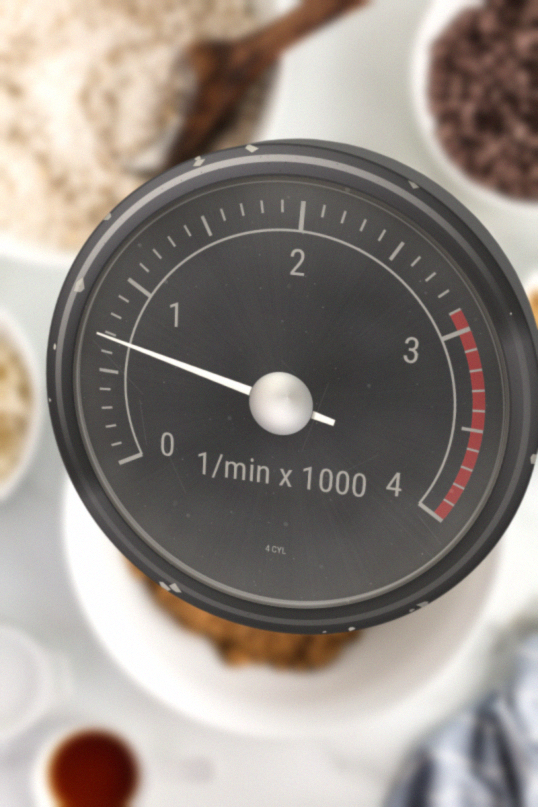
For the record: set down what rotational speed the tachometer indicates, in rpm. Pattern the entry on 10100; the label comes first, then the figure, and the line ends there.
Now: 700
